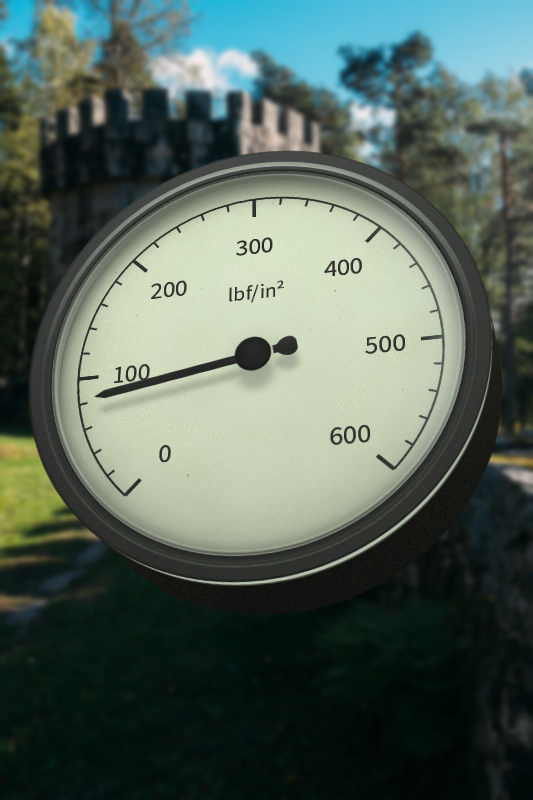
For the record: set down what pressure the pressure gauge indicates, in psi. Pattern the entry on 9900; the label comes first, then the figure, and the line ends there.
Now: 80
